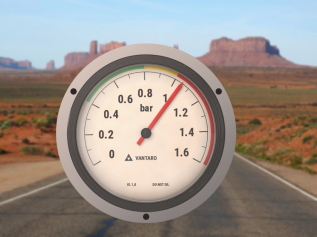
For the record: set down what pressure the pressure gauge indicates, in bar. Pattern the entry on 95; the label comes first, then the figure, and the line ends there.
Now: 1.05
